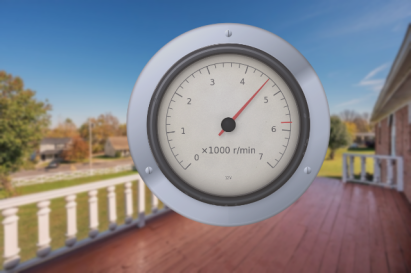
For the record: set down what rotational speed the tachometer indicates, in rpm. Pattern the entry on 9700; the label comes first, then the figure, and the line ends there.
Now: 4600
